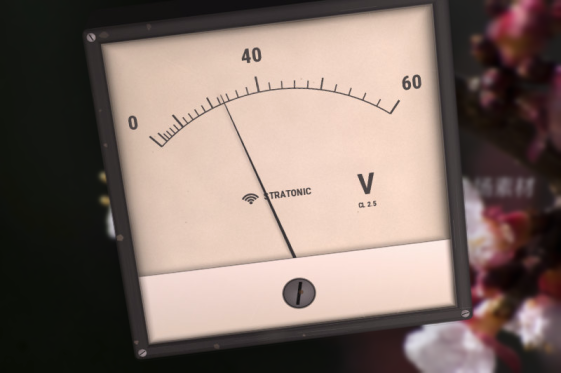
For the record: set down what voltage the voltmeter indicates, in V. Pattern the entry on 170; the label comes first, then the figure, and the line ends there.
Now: 33
